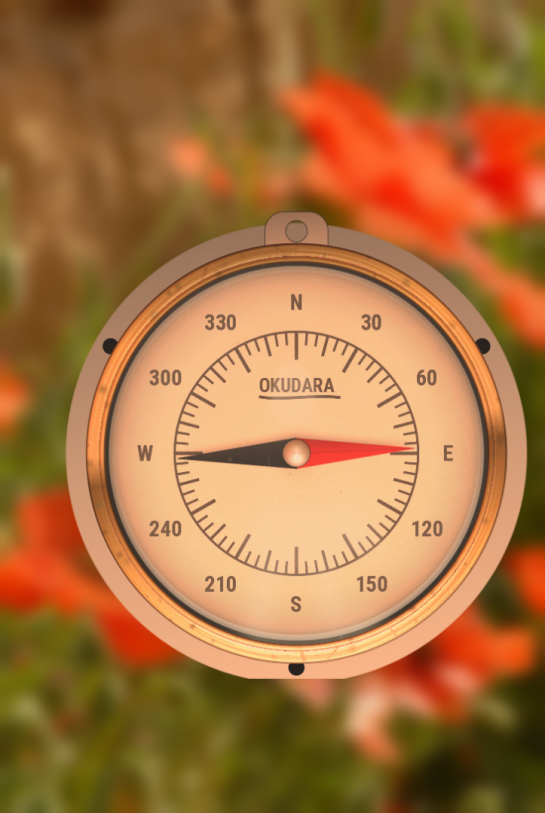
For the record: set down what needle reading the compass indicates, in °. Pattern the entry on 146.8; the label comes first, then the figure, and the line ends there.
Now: 87.5
